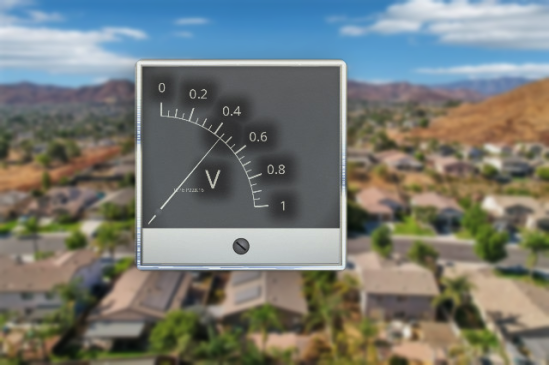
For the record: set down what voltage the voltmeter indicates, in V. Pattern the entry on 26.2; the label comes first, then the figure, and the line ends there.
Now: 0.45
